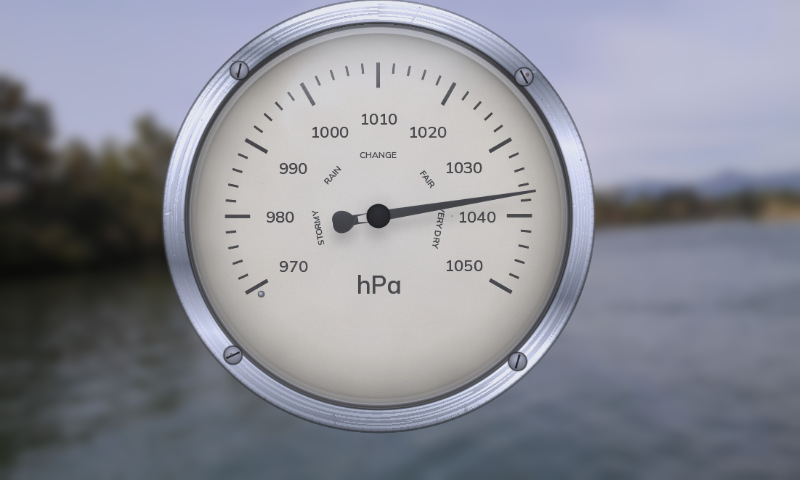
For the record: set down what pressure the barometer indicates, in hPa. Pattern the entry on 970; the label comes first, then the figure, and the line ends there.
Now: 1037
